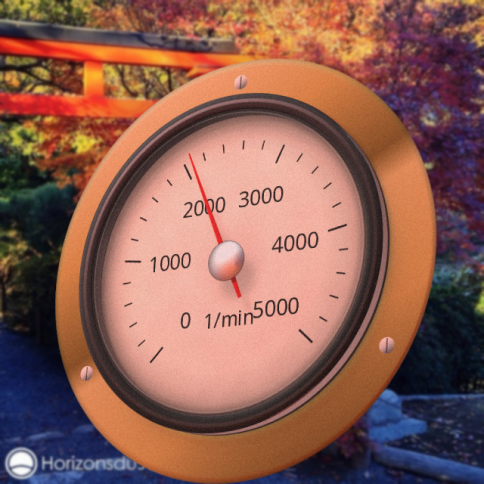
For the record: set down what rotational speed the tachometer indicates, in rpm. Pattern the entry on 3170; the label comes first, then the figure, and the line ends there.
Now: 2100
